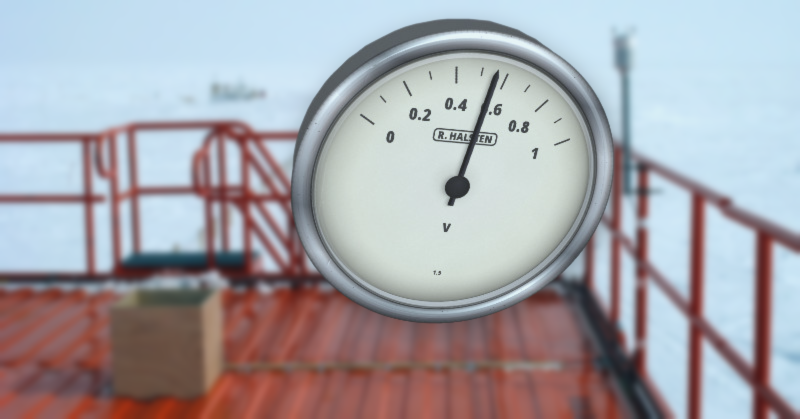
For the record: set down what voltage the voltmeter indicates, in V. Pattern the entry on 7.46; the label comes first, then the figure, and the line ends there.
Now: 0.55
